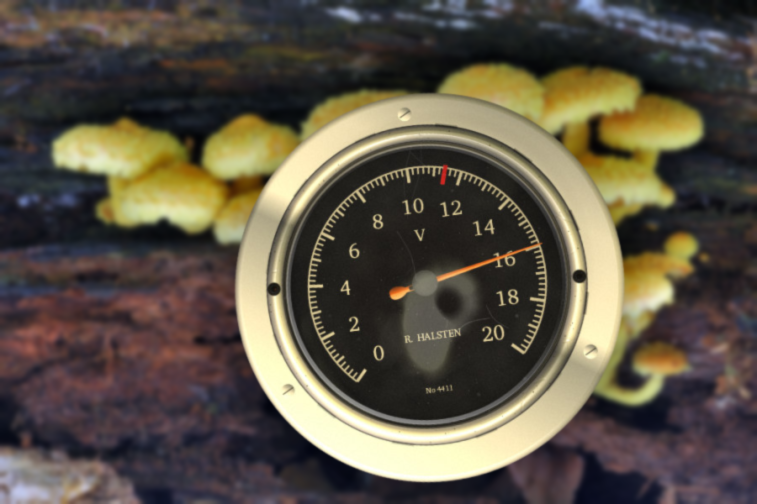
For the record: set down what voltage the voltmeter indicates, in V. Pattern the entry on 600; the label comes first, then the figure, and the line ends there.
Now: 16
